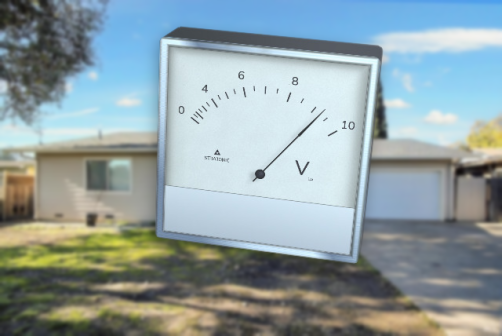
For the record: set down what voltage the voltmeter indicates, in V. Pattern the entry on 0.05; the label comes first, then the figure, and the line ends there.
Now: 9.25
